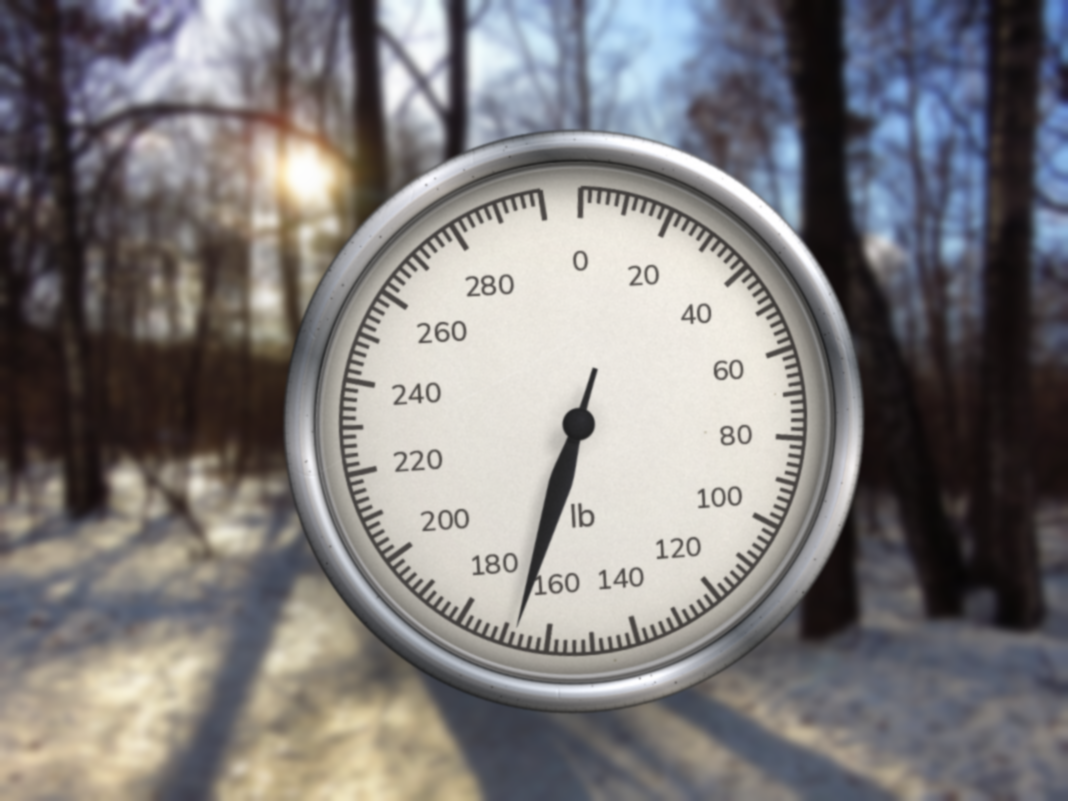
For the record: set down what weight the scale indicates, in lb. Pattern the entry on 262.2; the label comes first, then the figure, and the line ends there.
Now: 168
